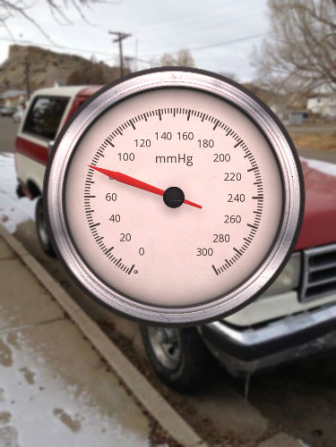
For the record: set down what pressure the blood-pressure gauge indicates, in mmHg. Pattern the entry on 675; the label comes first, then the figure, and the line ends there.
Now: 80
